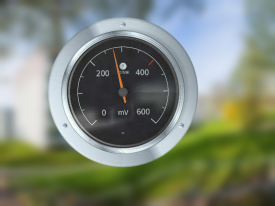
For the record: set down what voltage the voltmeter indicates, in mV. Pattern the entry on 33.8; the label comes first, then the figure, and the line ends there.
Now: 275
